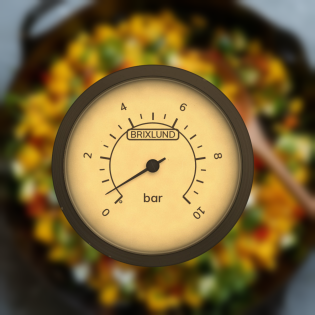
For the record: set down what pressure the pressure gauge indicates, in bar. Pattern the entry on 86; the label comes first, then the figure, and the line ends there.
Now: 0.5
